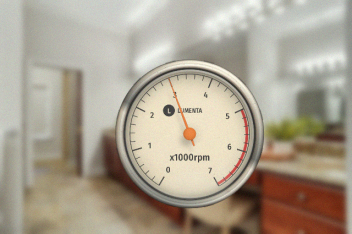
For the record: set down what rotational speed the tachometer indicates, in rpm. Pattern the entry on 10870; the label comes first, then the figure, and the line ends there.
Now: 3000
